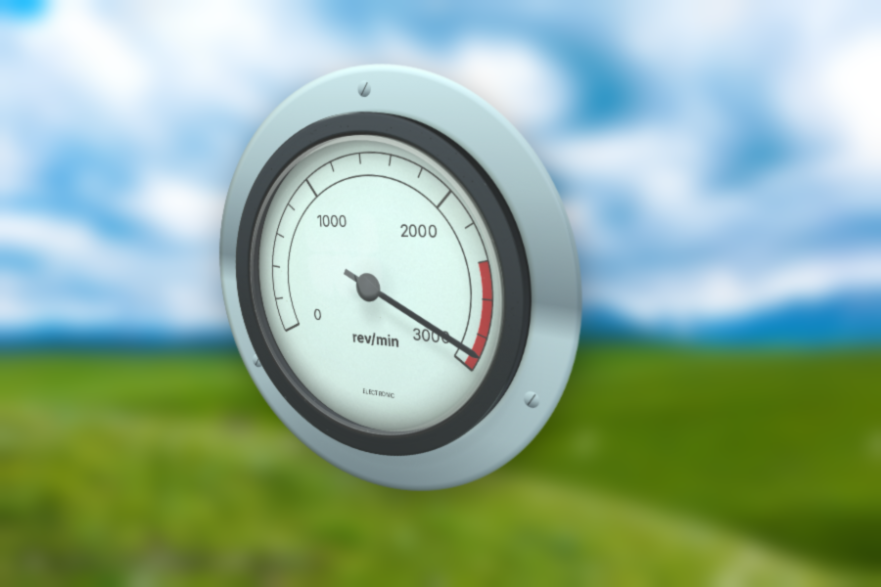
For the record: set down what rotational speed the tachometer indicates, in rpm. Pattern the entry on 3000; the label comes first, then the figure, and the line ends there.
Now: 2900
